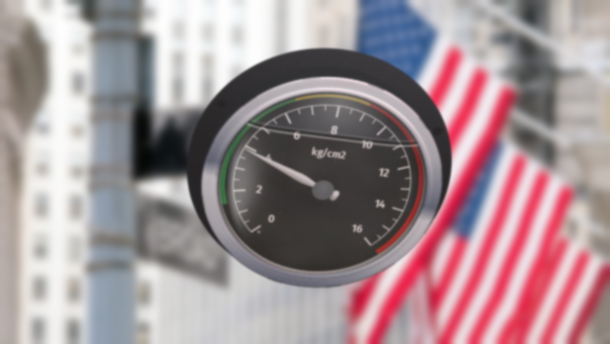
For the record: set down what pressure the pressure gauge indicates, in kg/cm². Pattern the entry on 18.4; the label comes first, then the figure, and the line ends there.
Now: 4
